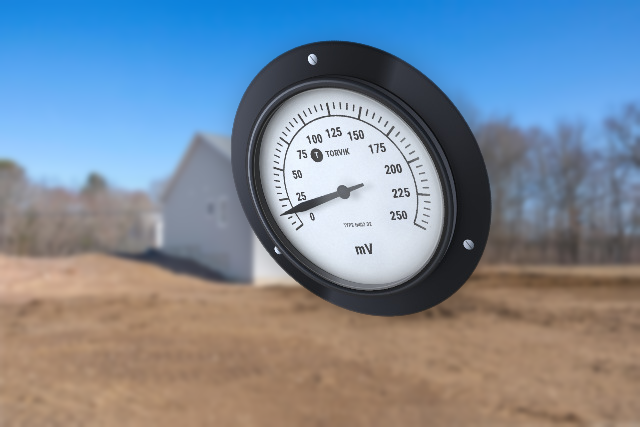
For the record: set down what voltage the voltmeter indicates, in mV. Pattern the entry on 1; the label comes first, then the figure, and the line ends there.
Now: 15
